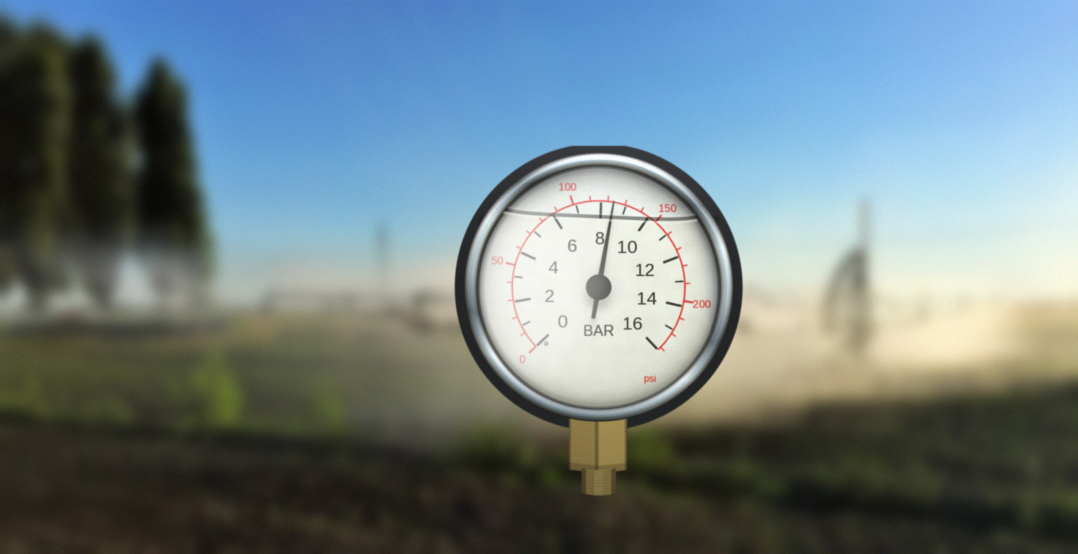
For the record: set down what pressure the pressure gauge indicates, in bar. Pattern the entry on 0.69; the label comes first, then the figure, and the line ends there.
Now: 8.5
